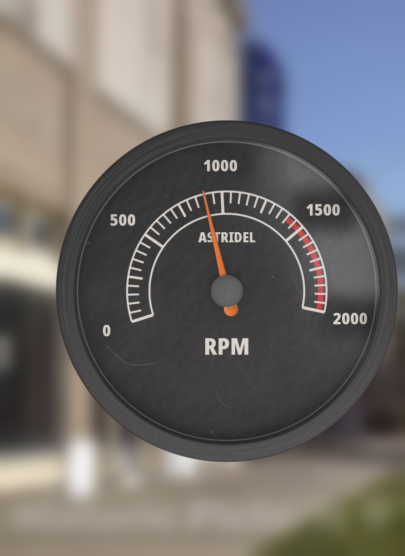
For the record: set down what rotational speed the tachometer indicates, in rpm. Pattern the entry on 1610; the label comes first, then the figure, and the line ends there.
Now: 900
